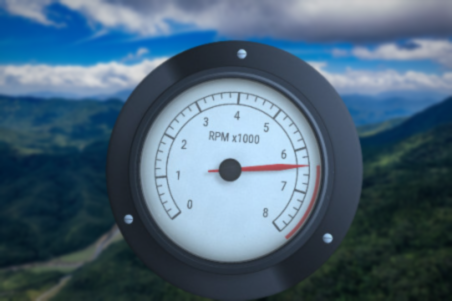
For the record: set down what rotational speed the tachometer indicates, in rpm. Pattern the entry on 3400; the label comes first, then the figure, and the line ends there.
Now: 6400
